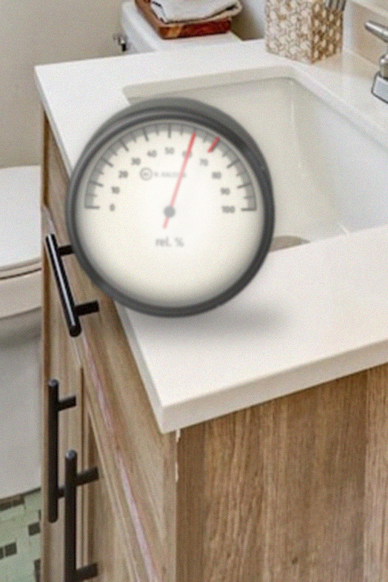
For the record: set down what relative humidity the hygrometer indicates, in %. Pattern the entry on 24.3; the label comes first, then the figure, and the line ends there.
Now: 60
